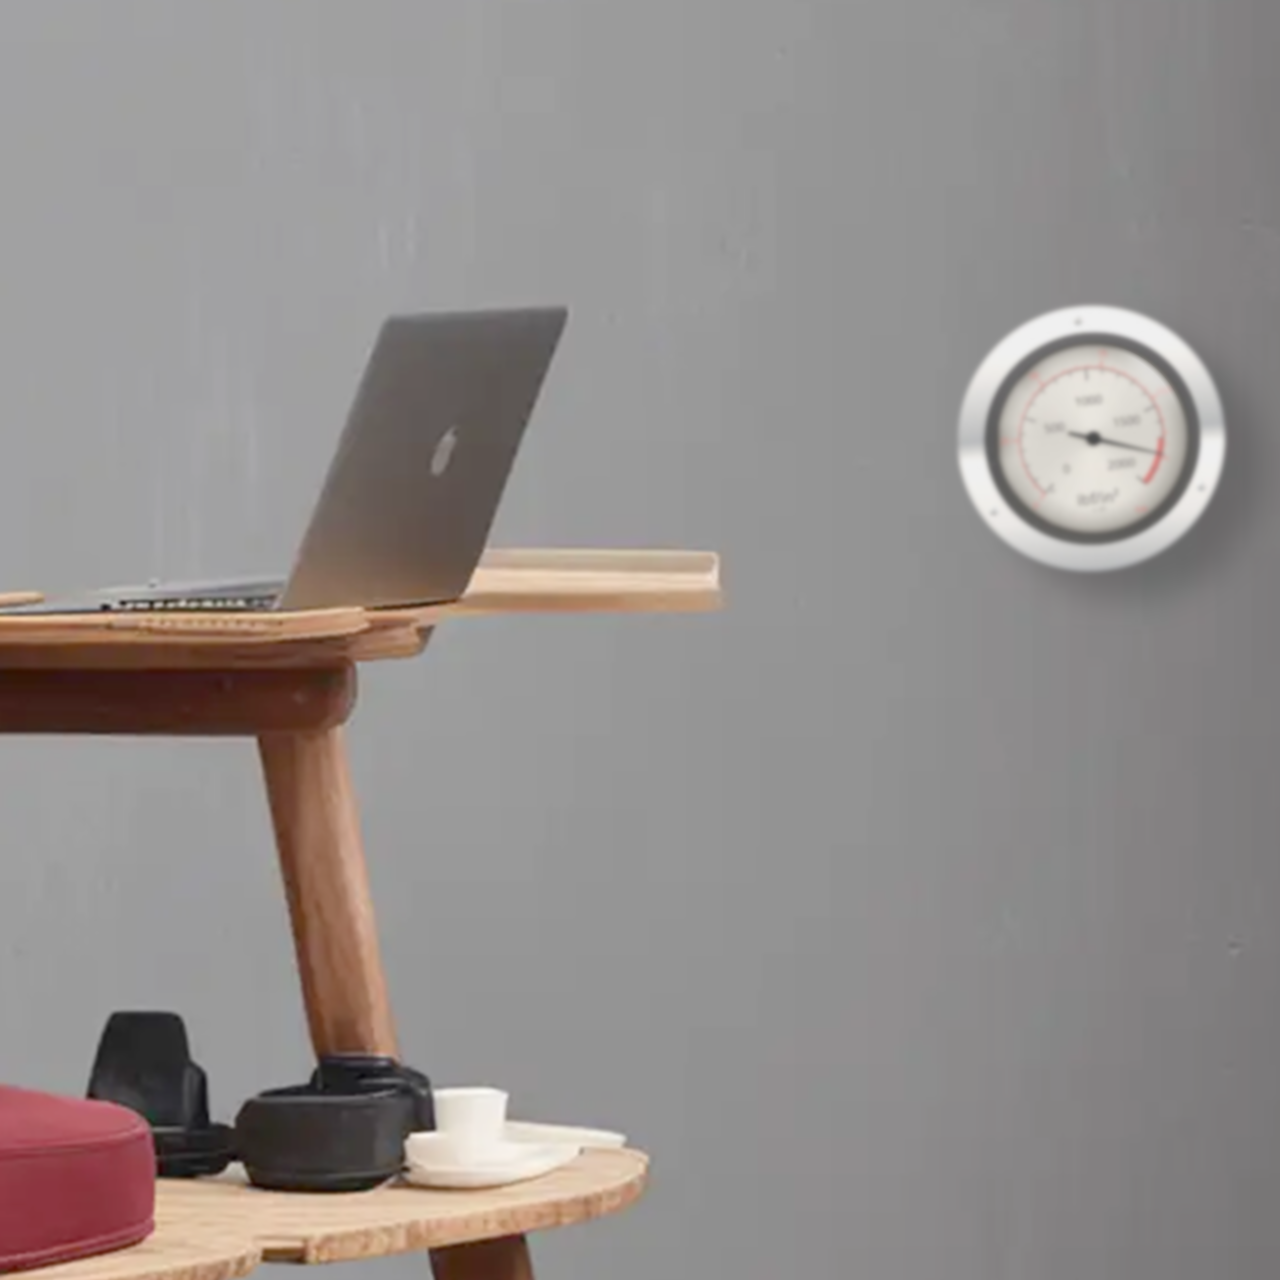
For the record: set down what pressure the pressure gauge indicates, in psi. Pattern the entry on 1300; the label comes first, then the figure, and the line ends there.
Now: 1800
